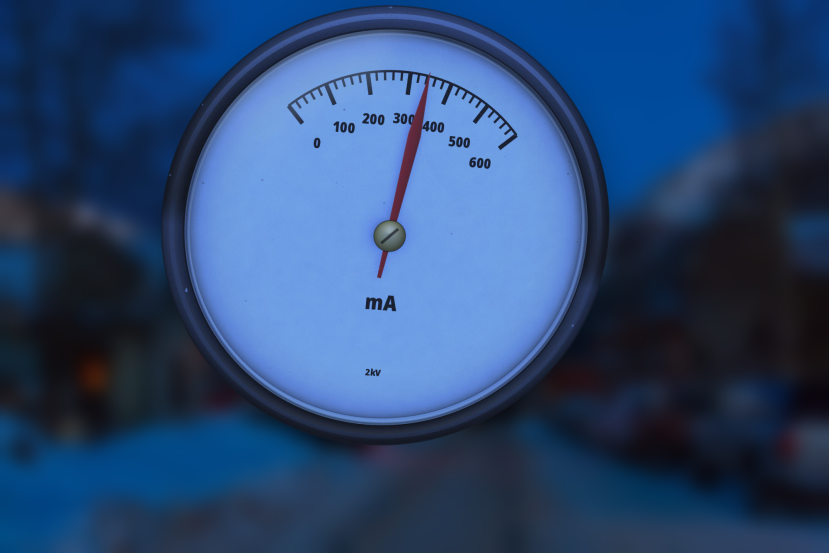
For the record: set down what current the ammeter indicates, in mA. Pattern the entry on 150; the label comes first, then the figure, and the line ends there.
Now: 340
